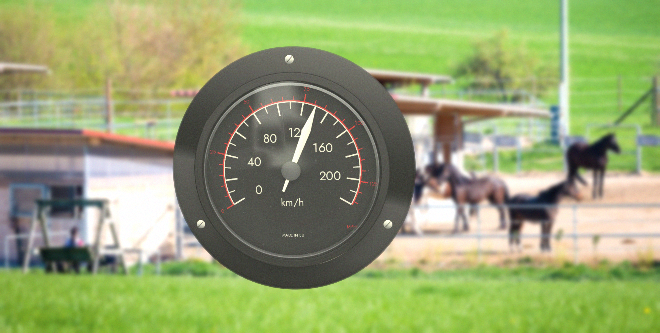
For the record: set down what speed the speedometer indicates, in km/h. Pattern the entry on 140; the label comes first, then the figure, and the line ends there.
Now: 130
